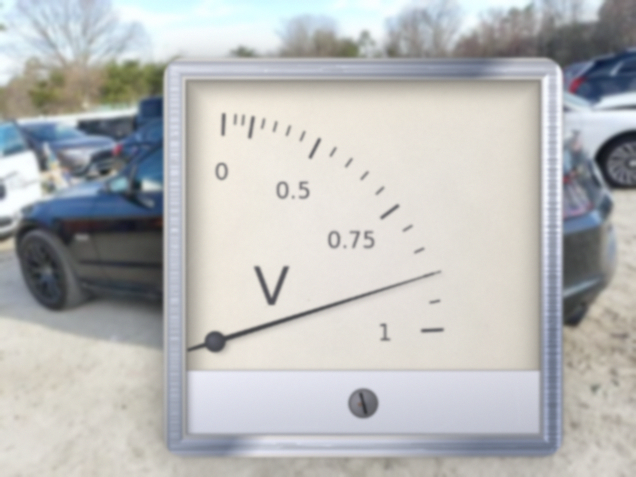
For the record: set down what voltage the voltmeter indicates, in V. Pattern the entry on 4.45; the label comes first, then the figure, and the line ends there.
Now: 0.9
